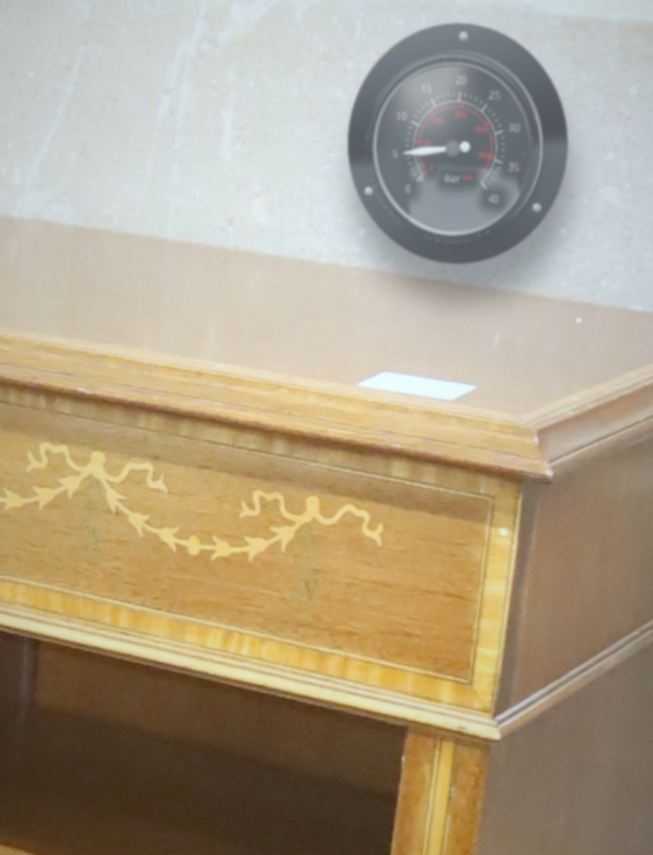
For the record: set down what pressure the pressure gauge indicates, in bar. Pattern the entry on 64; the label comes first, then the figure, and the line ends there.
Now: 5
